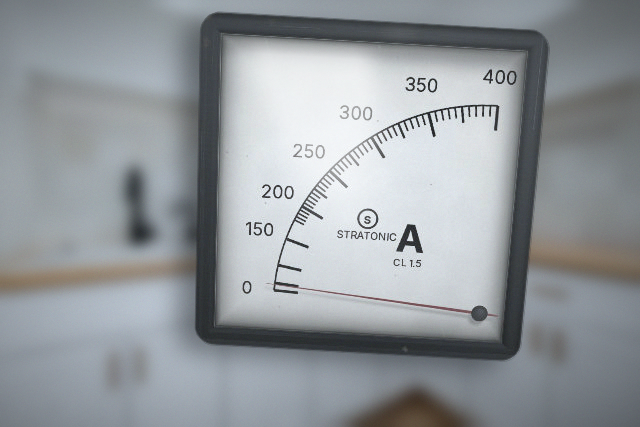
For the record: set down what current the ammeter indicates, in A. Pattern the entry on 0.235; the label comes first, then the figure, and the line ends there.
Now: 50
